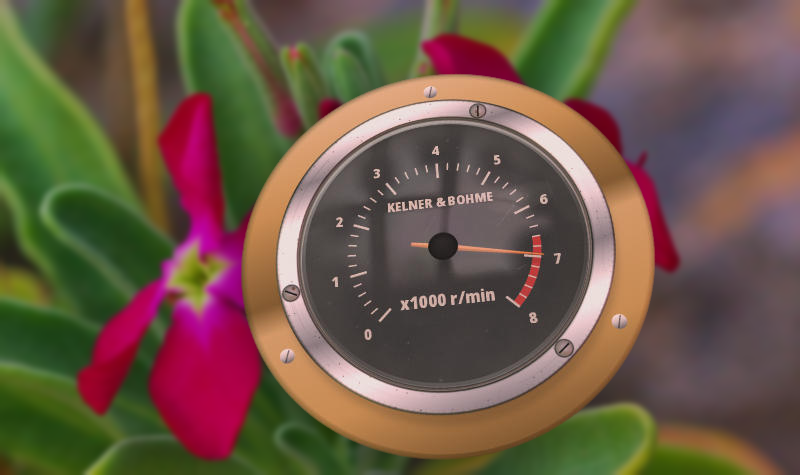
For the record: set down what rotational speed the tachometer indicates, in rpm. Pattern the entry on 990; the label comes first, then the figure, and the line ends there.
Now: 7000
